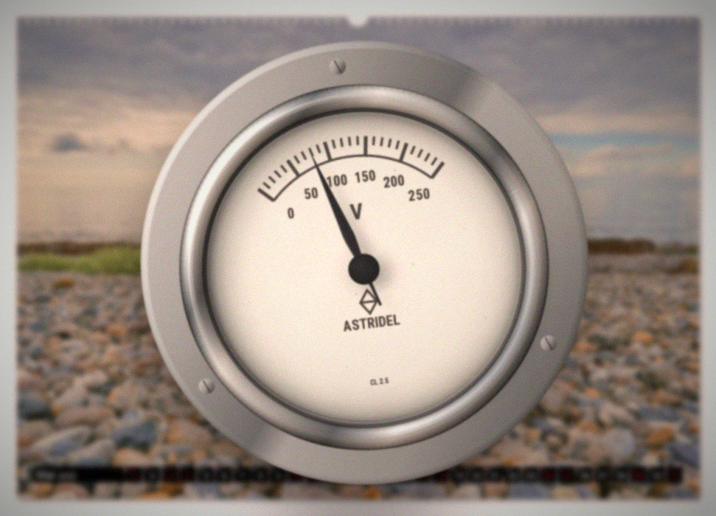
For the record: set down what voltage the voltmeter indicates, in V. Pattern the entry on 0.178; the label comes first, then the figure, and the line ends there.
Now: 80
